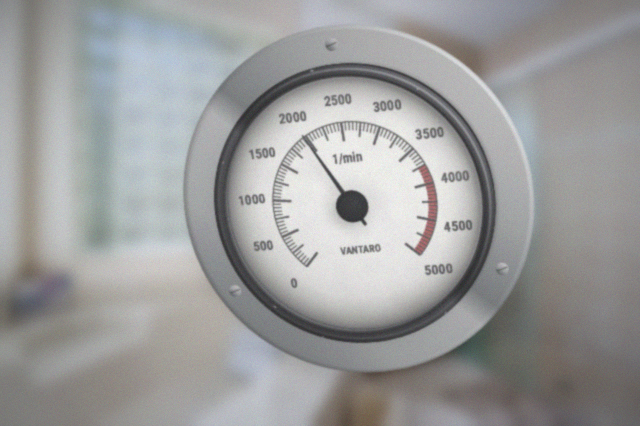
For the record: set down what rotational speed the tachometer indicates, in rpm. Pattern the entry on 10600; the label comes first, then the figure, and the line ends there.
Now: 2000
